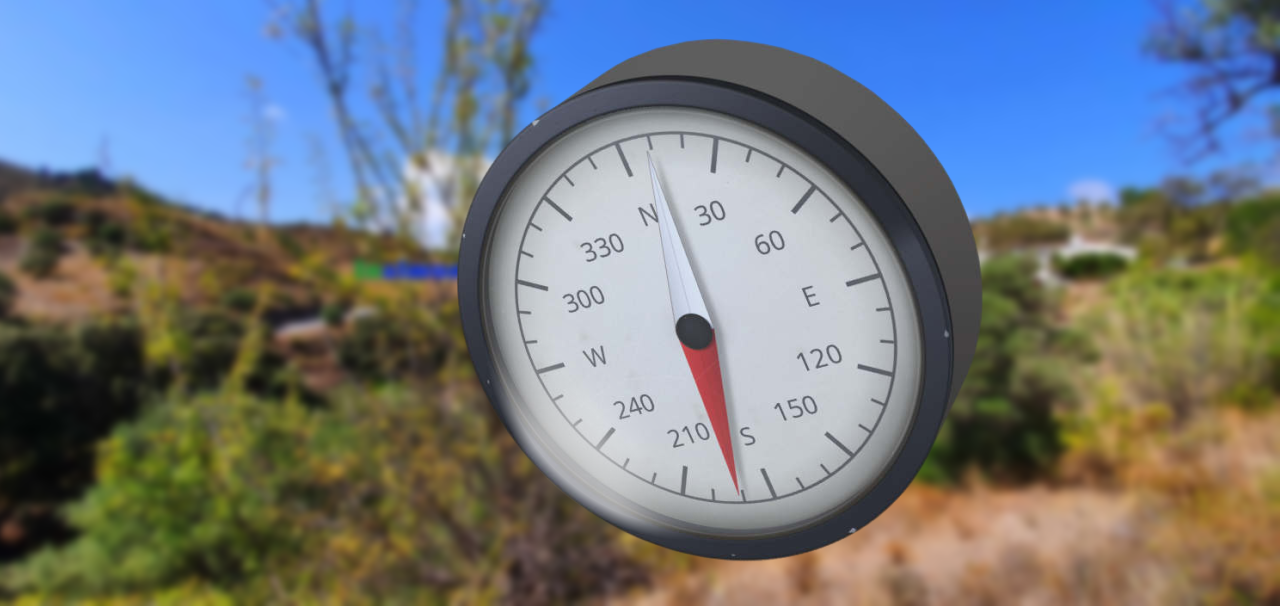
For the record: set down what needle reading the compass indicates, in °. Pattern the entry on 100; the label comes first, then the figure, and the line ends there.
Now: 190
